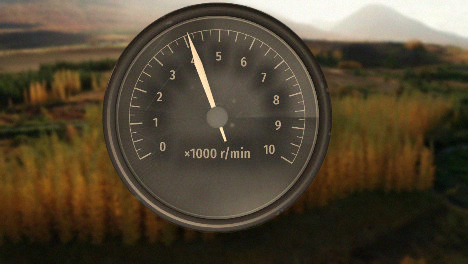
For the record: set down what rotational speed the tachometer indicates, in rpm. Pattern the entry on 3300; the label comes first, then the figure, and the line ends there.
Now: 4125
